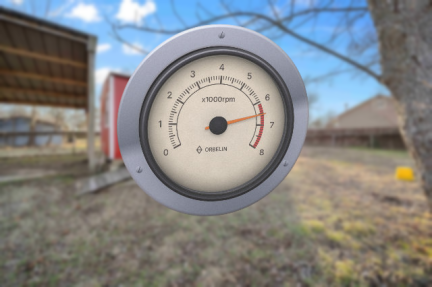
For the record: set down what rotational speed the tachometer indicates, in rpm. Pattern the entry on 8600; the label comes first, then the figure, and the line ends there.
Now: 6500
